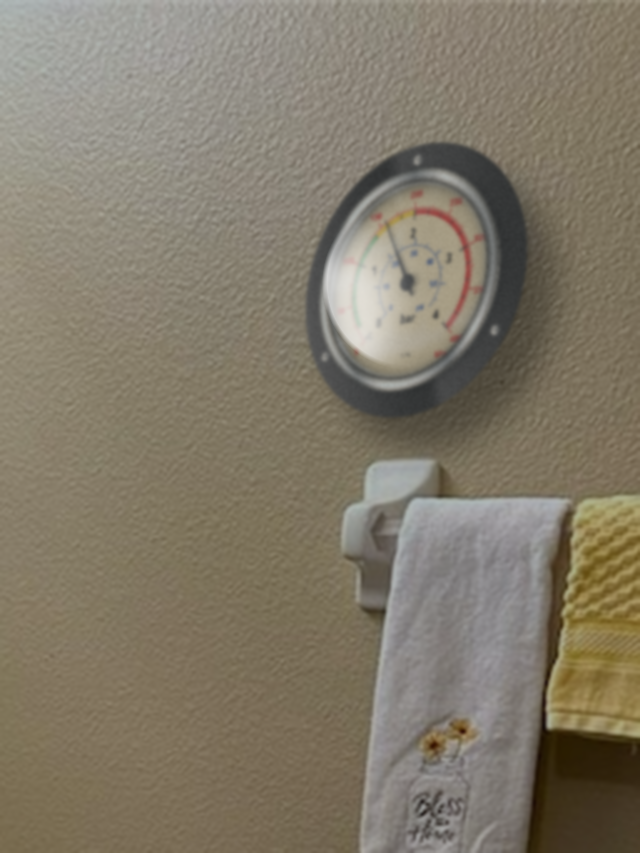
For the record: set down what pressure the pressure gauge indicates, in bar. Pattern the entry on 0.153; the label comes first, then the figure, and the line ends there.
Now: 1.6
